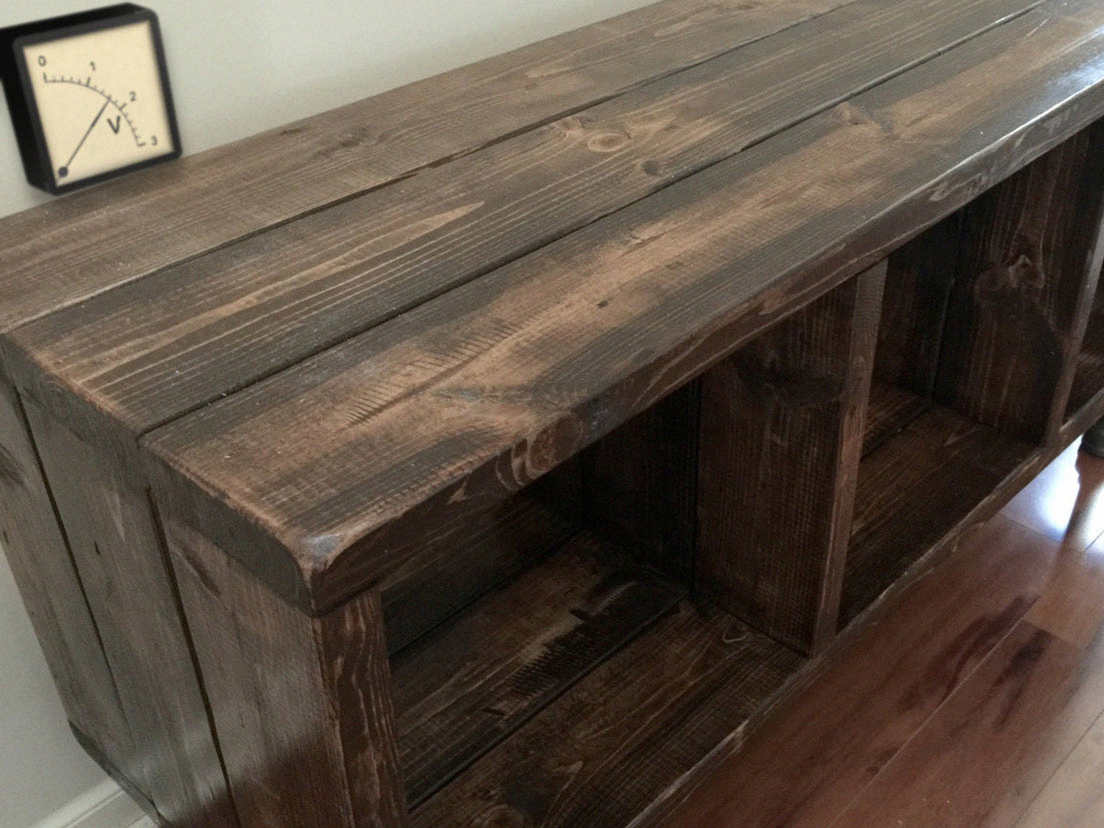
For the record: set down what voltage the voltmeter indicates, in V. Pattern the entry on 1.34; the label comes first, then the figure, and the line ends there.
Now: 1.6
